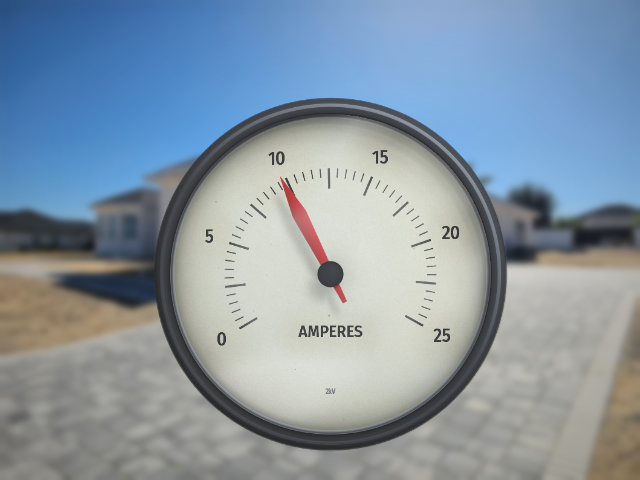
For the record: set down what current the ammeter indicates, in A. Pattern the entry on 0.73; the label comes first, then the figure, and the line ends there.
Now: 9.75
